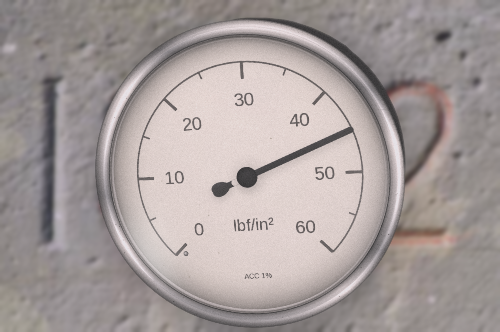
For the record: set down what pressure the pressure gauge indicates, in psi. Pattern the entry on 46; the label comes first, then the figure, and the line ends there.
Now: 45
